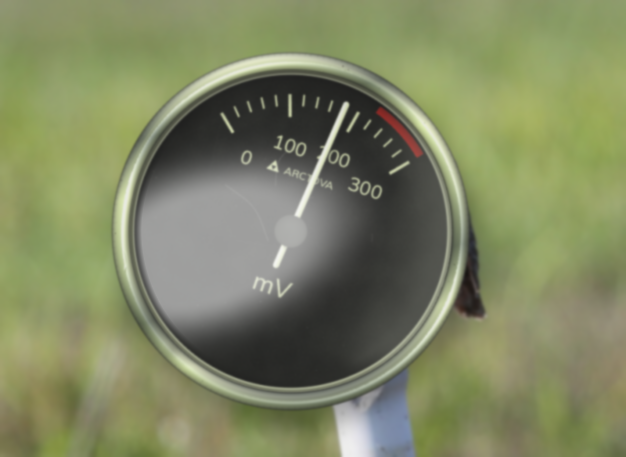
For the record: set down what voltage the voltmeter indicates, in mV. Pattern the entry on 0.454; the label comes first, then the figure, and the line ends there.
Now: 180
